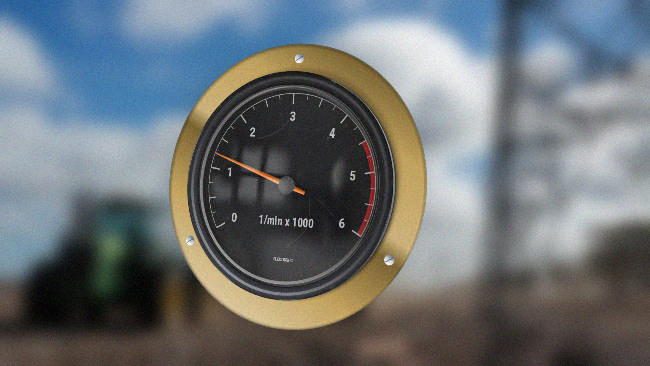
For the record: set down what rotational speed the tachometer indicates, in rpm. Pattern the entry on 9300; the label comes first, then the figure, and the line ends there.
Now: 1250
